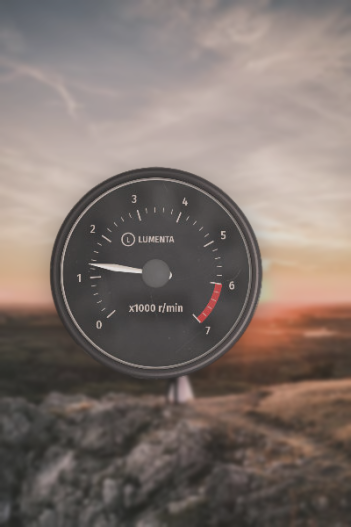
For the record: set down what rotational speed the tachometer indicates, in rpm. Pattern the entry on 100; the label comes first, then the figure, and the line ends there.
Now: 1300
